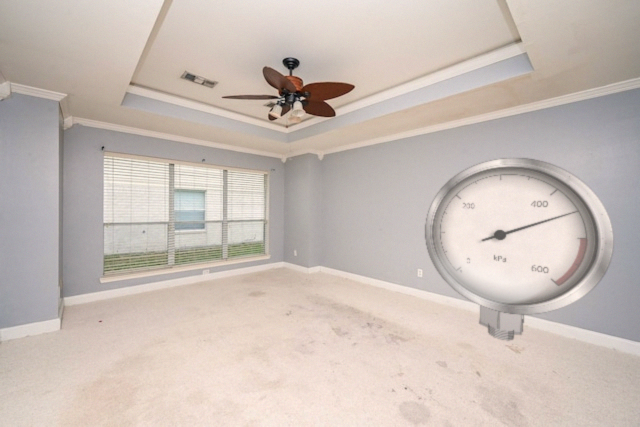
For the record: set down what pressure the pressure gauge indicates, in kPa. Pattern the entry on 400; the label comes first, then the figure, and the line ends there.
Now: 450
